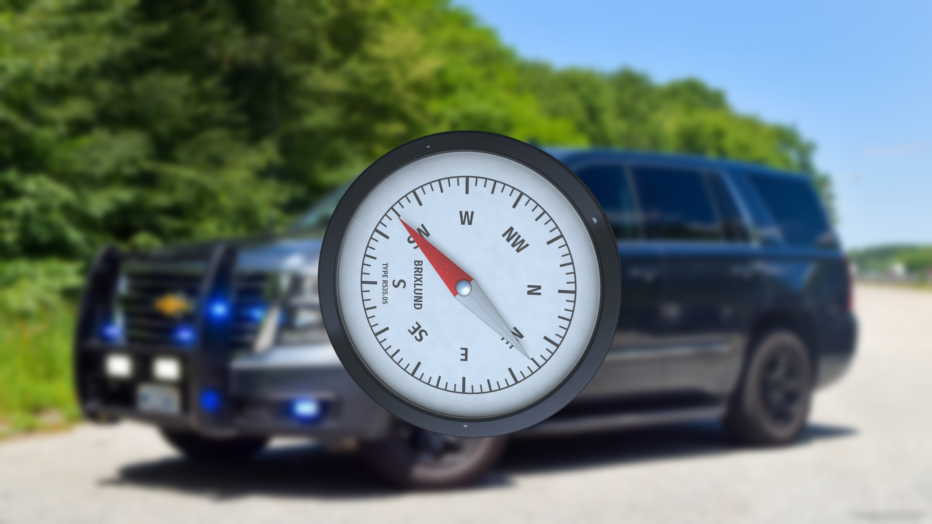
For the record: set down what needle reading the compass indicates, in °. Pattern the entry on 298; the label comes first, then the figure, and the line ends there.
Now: 225
